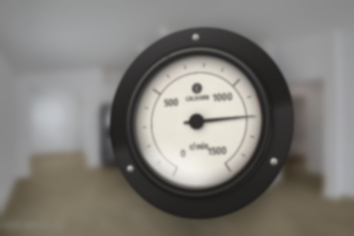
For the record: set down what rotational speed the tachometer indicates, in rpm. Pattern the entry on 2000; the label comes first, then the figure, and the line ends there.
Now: 1200
